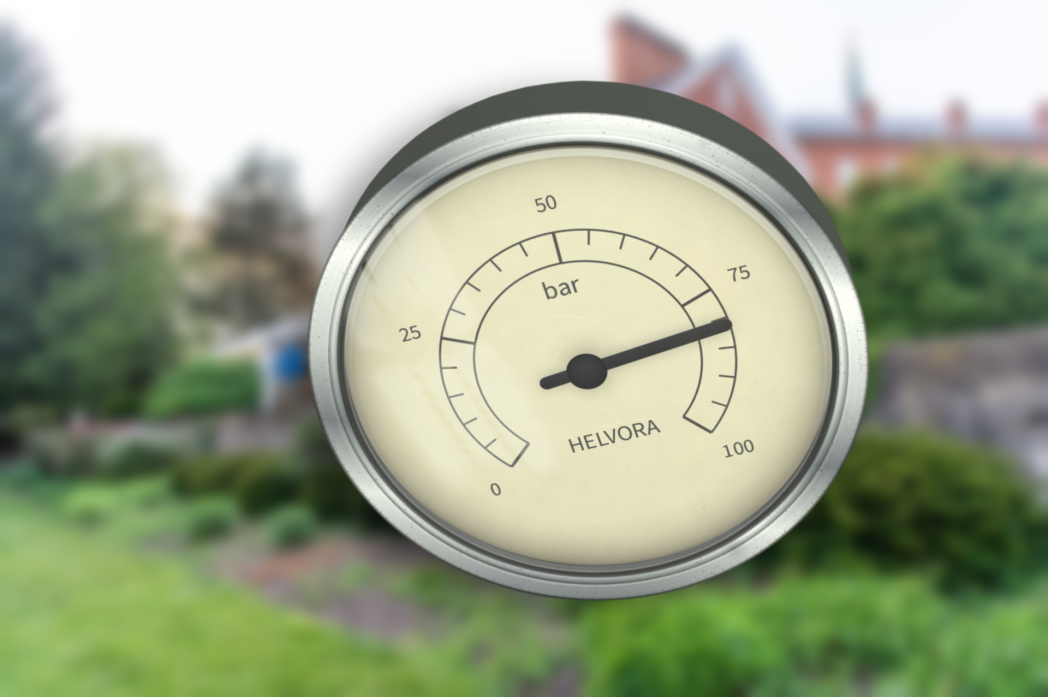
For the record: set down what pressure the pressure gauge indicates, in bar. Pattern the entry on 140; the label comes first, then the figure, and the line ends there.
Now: 80
